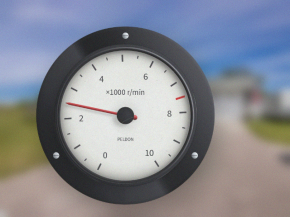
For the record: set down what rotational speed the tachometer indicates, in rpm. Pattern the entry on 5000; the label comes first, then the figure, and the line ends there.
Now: 2500
